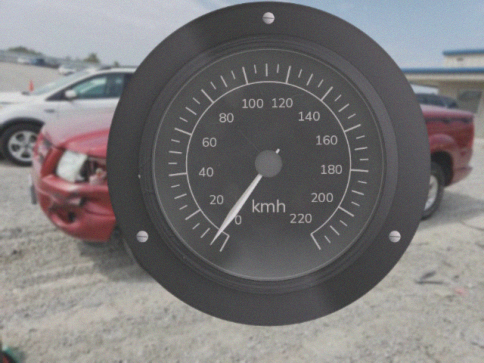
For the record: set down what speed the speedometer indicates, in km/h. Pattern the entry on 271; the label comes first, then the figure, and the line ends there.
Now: 5
